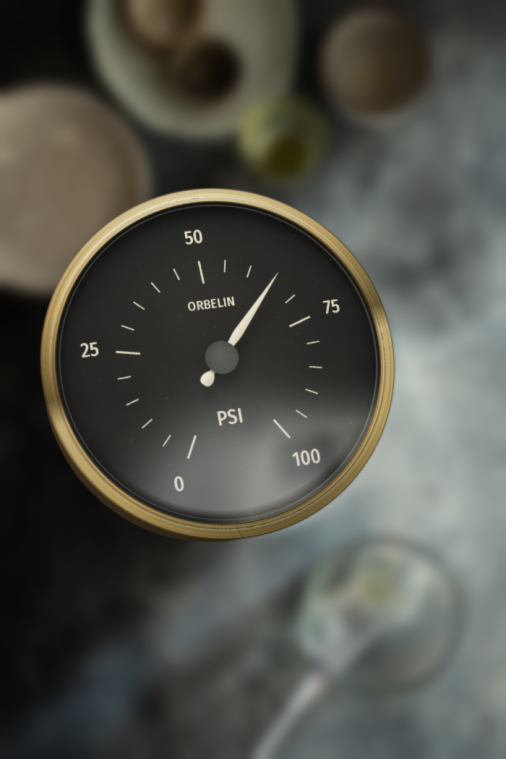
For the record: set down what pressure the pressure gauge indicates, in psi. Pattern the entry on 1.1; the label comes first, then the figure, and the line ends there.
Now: 65
